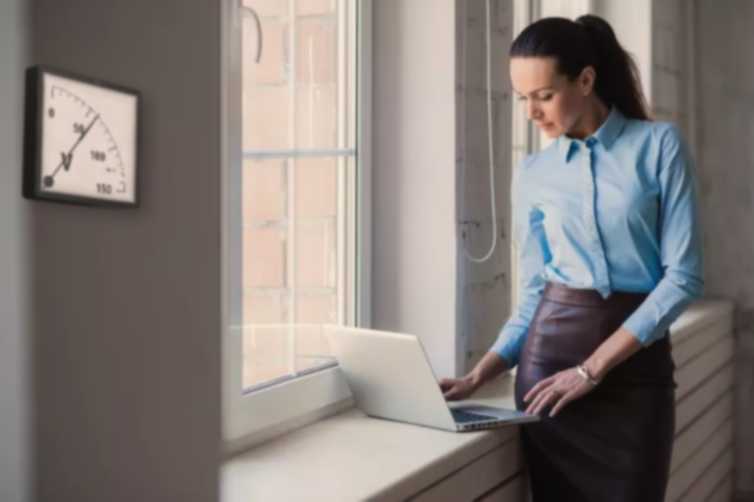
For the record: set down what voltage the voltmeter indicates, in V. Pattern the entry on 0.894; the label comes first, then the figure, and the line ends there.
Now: 60
